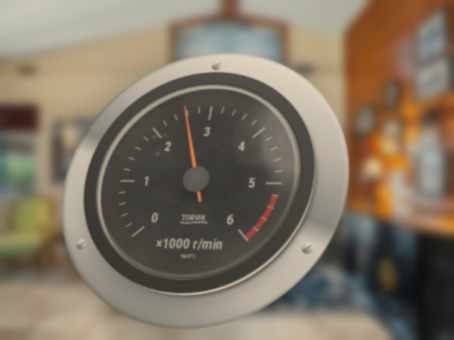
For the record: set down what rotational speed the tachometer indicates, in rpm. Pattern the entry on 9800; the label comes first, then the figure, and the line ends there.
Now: 2600
